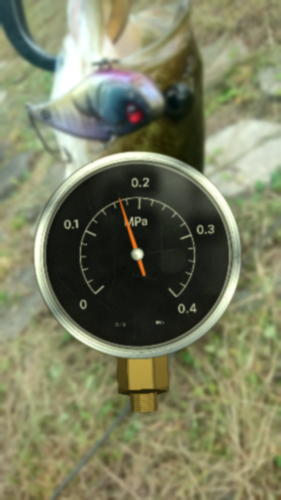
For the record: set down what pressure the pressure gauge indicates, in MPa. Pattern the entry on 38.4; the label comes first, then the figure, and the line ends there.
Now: 0.17
